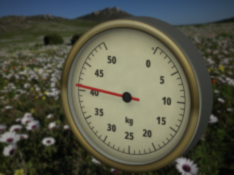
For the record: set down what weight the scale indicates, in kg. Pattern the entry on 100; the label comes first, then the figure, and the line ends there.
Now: 41
